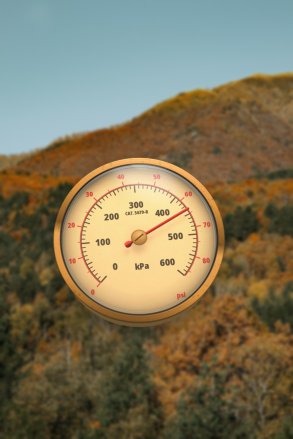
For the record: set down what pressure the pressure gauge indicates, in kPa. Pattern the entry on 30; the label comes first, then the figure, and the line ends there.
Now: 440
